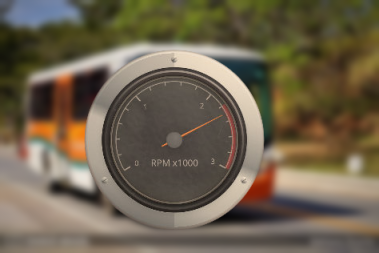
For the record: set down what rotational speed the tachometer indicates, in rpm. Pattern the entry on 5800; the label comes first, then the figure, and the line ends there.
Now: 2300
